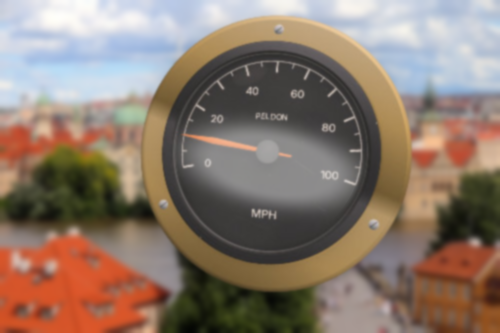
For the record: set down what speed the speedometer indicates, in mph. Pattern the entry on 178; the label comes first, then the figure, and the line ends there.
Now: 10
